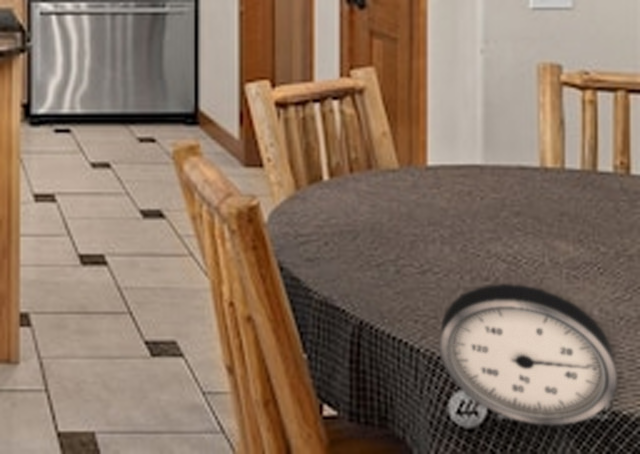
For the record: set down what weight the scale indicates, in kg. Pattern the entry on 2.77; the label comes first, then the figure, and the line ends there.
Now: 30
